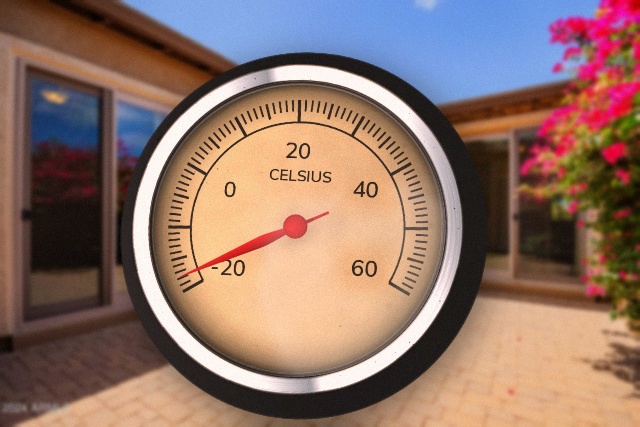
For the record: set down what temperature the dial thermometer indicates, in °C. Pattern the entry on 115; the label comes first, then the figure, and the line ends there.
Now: -18
